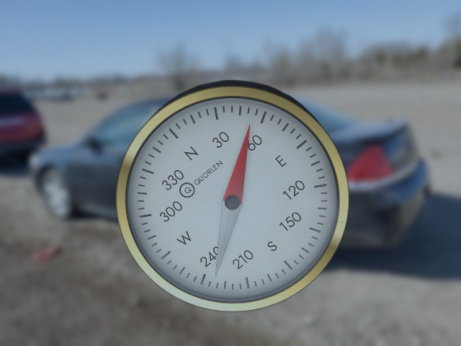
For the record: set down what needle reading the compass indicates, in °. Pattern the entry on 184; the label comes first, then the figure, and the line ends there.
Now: 52.5
